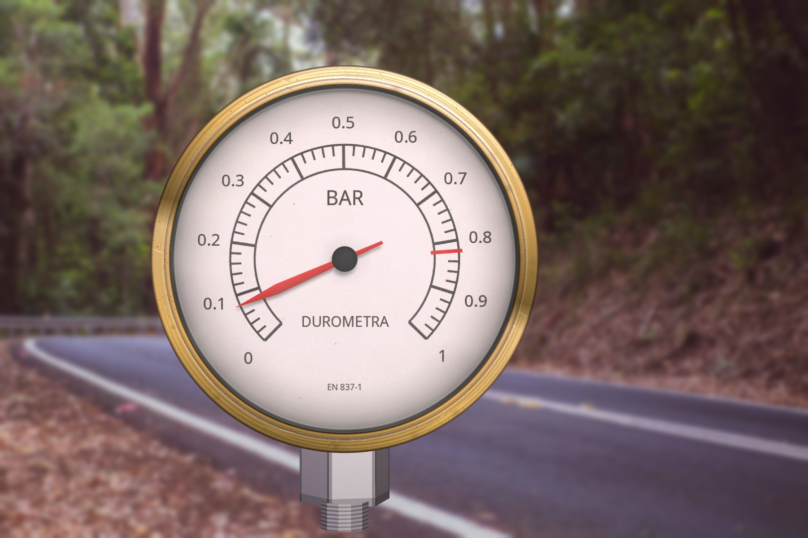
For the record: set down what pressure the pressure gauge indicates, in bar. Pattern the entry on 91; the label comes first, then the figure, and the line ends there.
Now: 0.08
